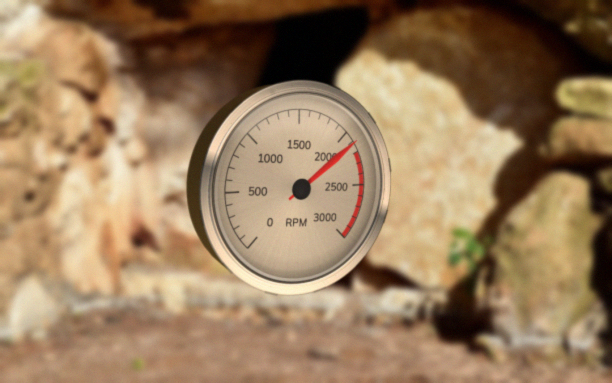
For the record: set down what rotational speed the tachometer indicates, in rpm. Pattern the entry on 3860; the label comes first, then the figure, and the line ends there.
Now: 2100
